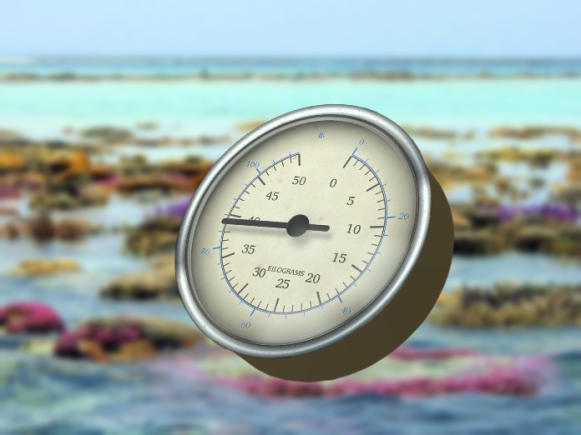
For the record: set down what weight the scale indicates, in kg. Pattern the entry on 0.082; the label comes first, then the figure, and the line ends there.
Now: 39
